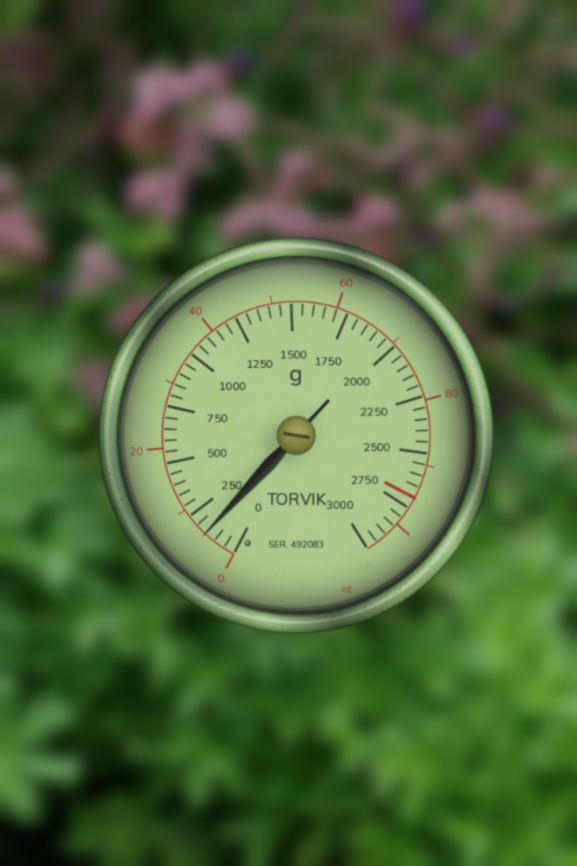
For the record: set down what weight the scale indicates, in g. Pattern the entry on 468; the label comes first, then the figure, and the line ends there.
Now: 150
